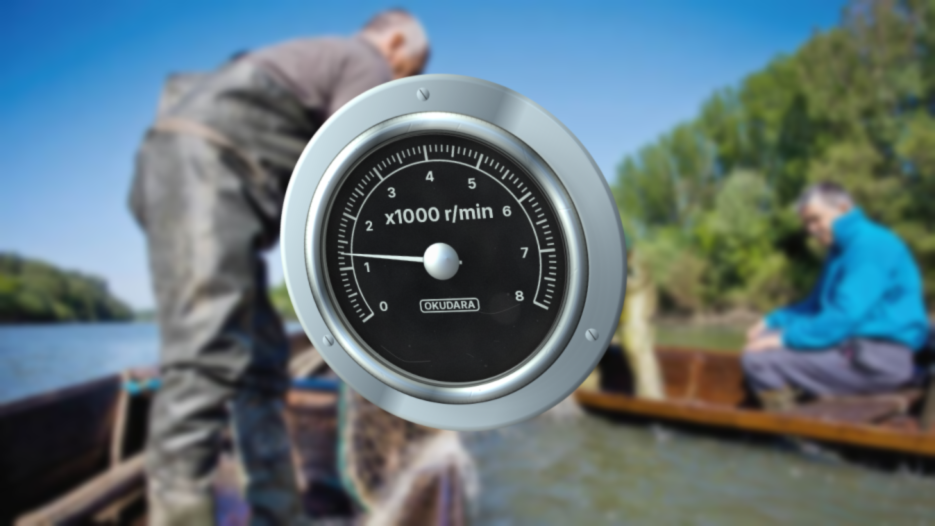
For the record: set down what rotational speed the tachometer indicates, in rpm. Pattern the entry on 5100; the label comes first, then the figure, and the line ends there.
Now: 1300
